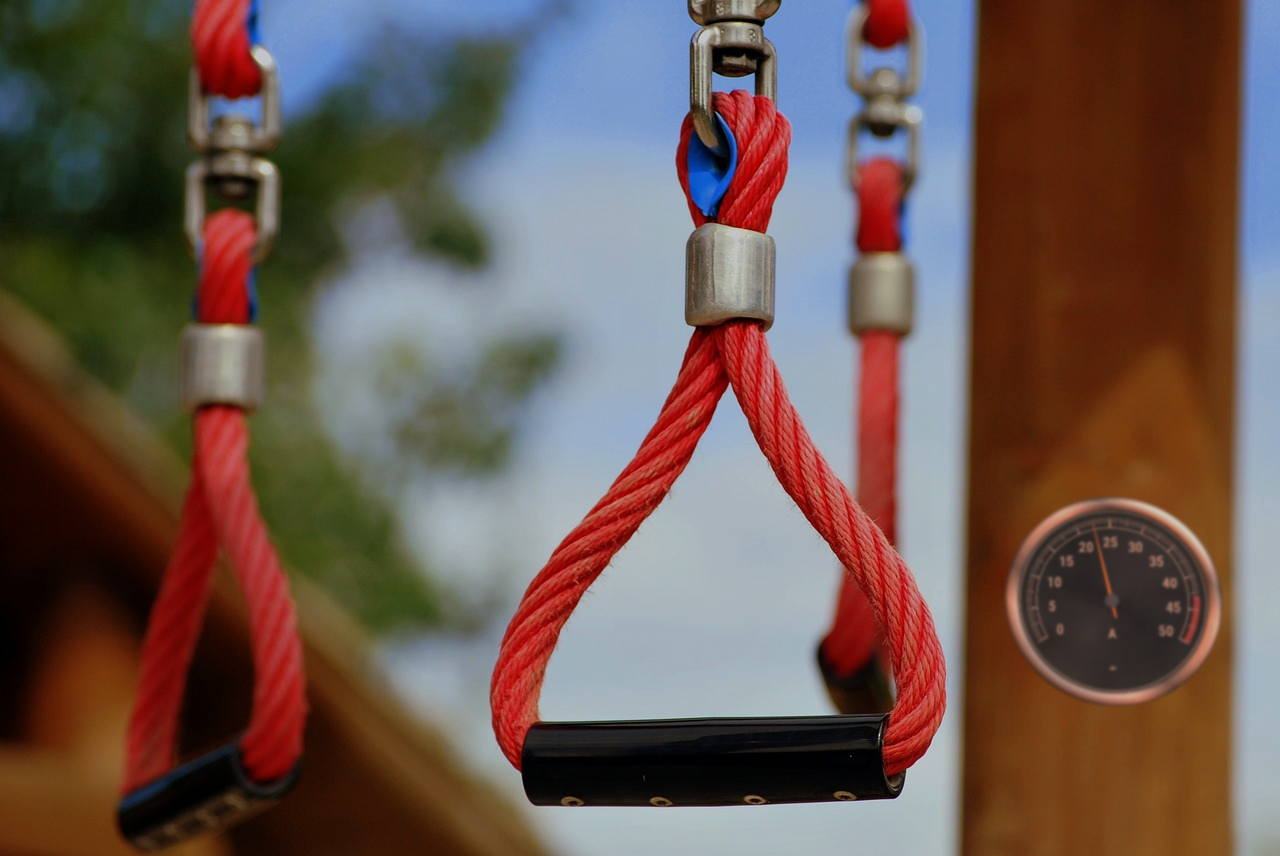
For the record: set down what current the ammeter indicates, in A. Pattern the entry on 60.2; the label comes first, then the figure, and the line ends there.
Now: 22.5
